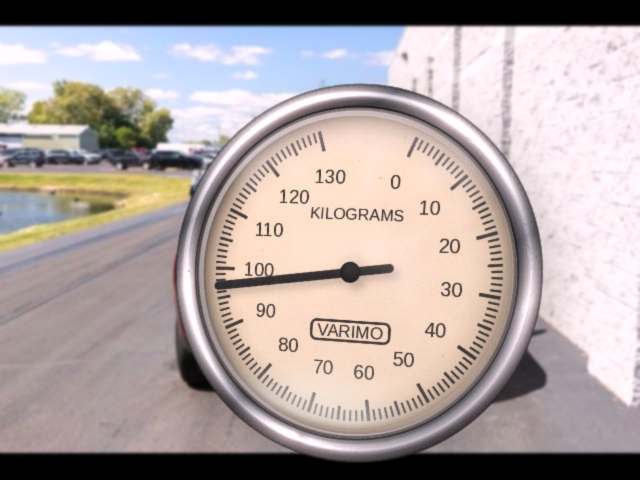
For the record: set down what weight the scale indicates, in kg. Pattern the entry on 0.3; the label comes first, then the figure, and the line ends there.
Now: 97
